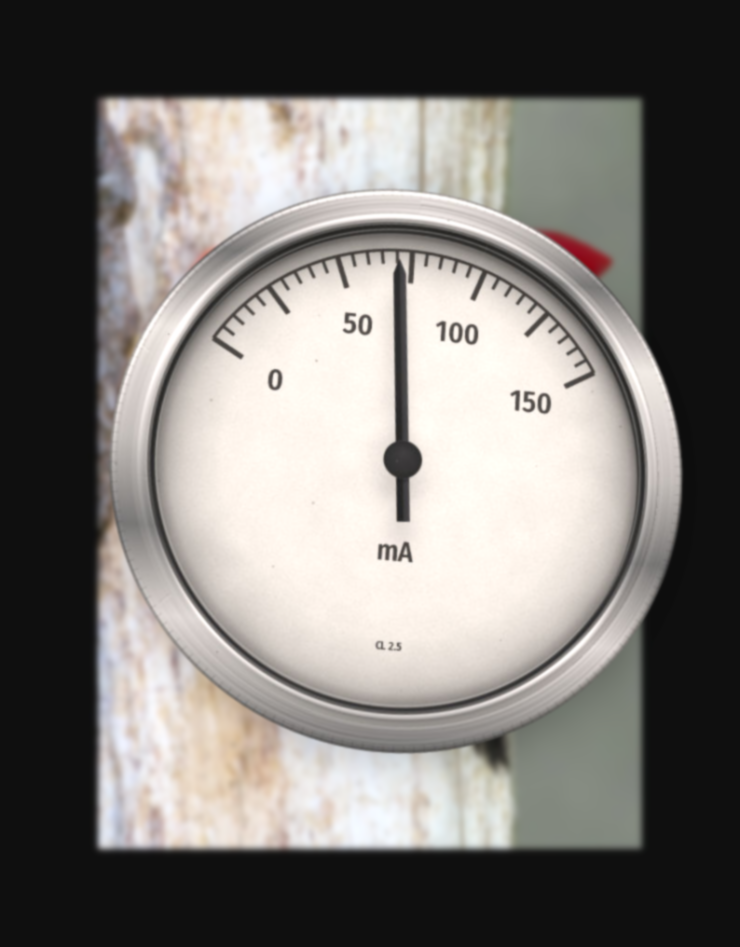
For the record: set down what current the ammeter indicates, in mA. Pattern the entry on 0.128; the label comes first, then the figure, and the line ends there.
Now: 70
